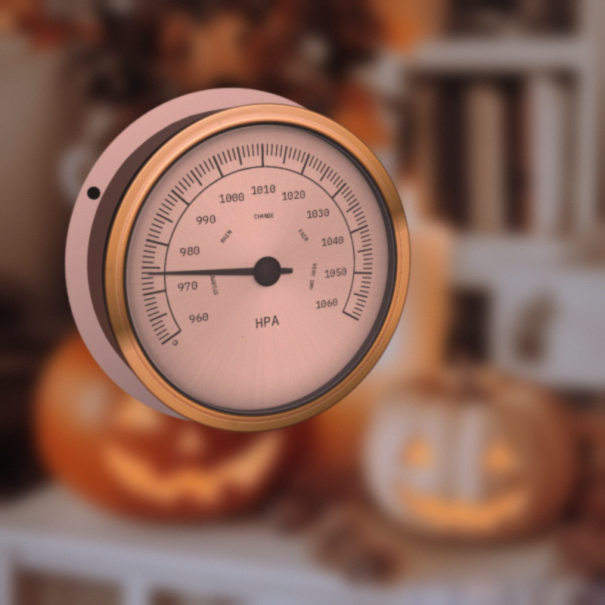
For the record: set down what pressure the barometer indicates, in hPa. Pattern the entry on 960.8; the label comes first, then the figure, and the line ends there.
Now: 974
